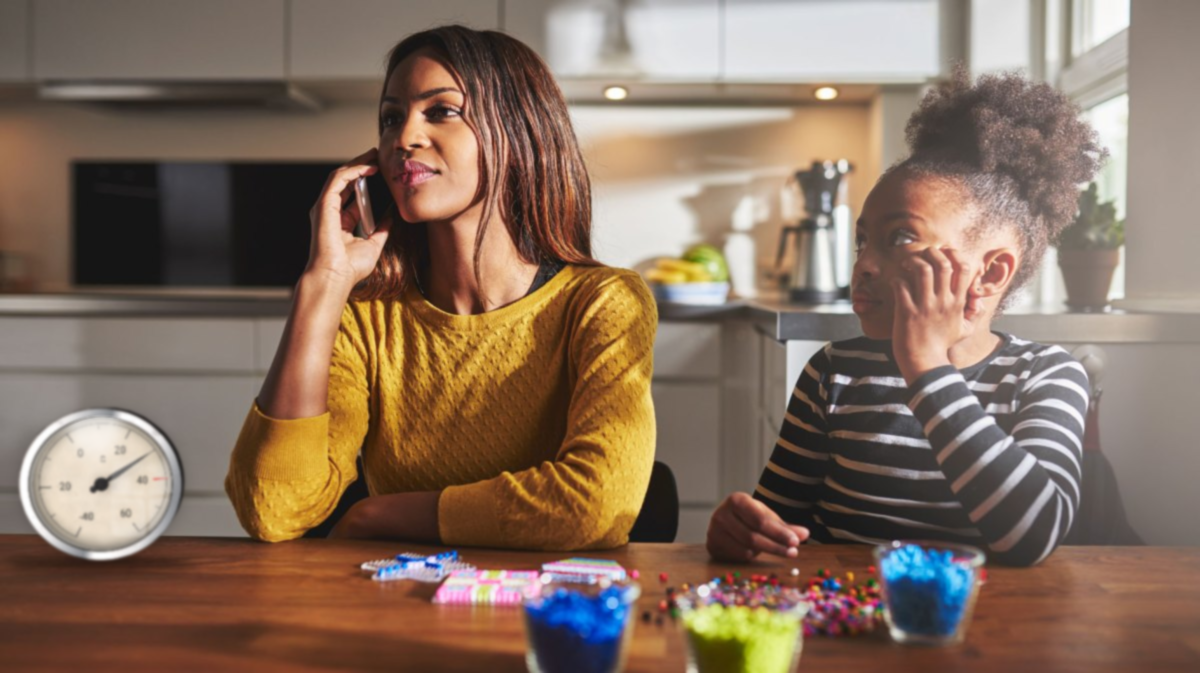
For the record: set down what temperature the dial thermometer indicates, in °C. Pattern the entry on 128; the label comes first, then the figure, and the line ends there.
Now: 30
